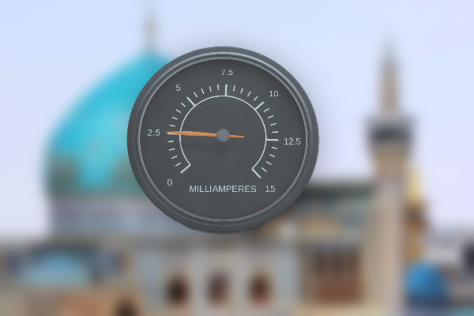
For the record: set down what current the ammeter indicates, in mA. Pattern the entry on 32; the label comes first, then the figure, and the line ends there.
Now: 2.5
